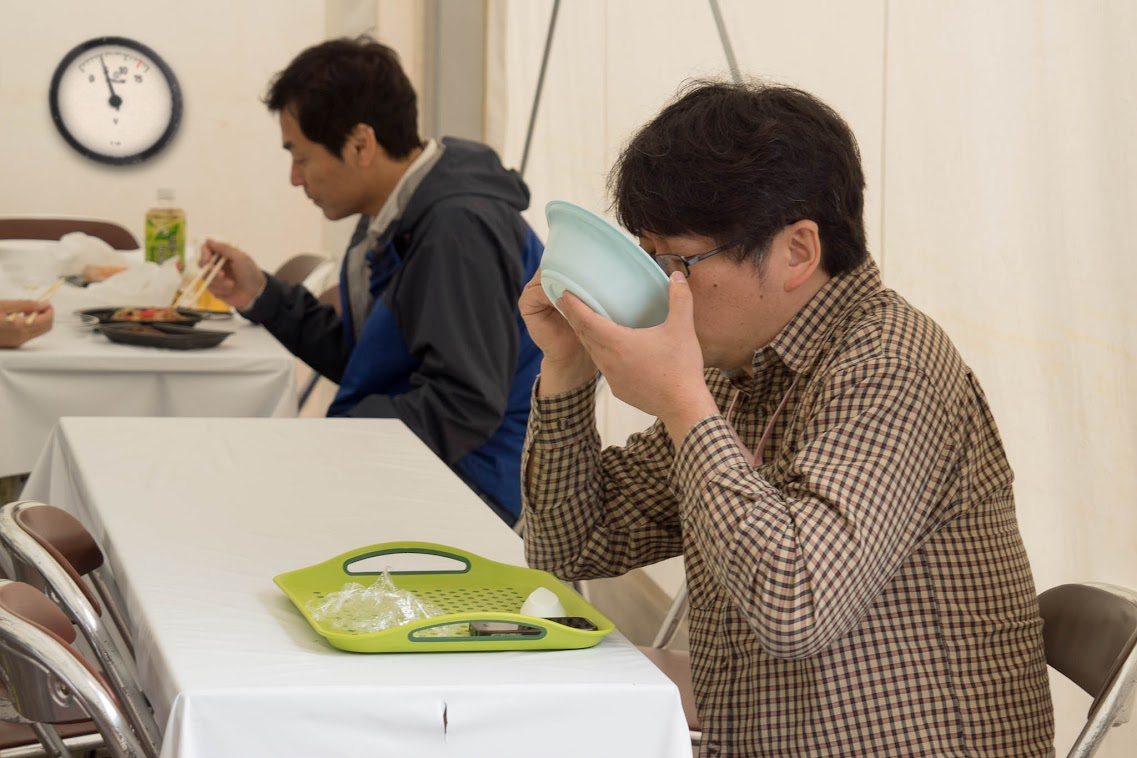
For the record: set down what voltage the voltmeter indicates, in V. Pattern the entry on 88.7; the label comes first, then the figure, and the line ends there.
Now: 5
